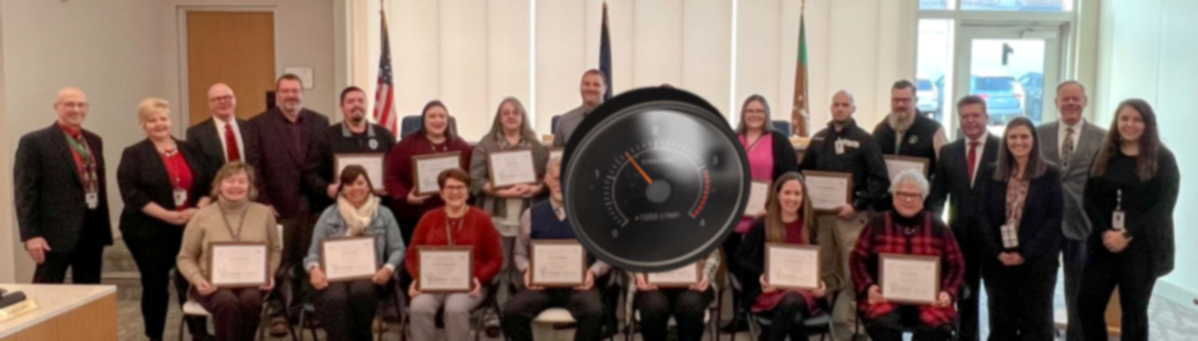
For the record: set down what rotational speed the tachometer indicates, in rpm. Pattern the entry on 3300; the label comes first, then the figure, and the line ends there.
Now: 1500
